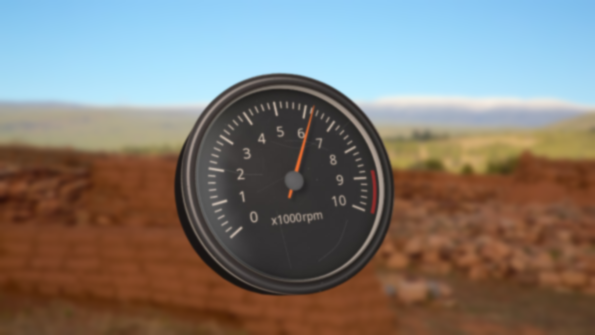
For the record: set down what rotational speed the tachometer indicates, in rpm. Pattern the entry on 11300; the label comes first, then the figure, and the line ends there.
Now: 6200
